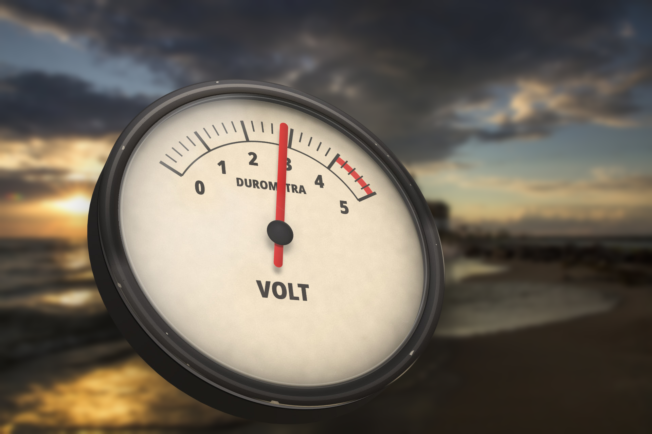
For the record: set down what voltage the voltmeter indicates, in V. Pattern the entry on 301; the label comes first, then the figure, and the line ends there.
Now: 2.8
